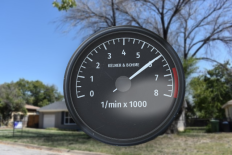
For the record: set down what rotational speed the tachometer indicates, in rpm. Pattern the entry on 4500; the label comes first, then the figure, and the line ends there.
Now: 6000
